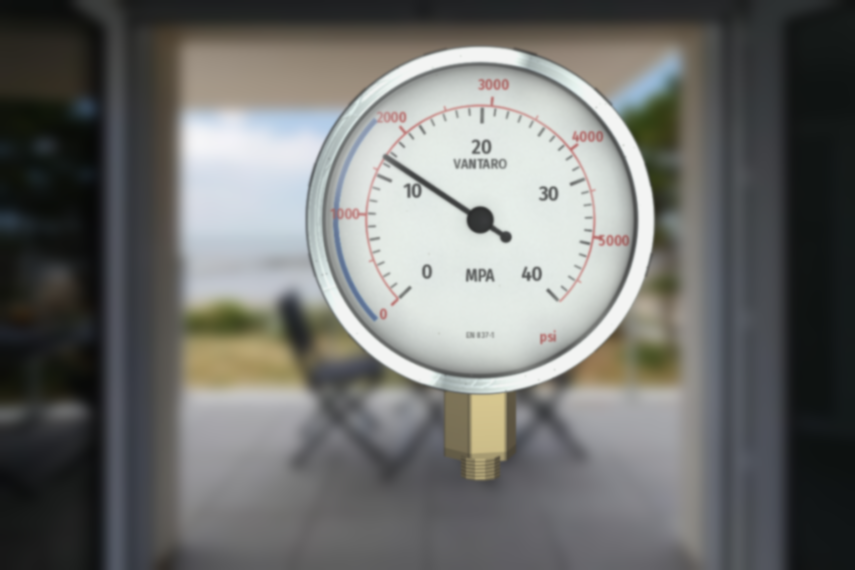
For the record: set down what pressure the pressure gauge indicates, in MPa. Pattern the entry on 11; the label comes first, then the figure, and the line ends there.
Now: 11.5
